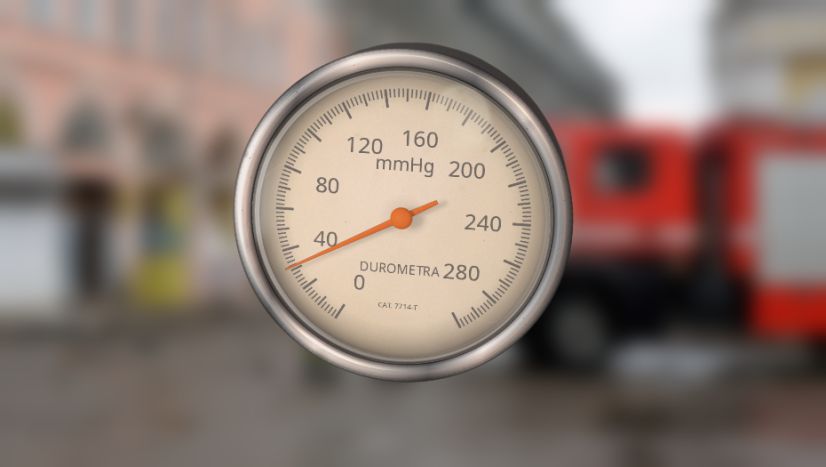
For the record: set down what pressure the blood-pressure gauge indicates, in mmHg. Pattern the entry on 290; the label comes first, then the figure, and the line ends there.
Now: 32
